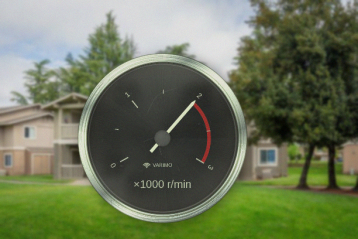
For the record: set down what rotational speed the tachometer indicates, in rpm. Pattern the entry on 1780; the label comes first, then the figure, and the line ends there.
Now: 2000
